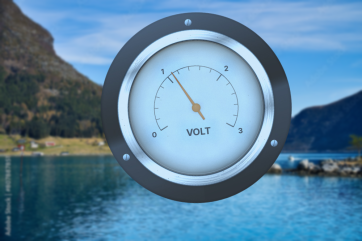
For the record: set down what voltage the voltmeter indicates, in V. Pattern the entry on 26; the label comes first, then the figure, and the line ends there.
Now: 1.1
